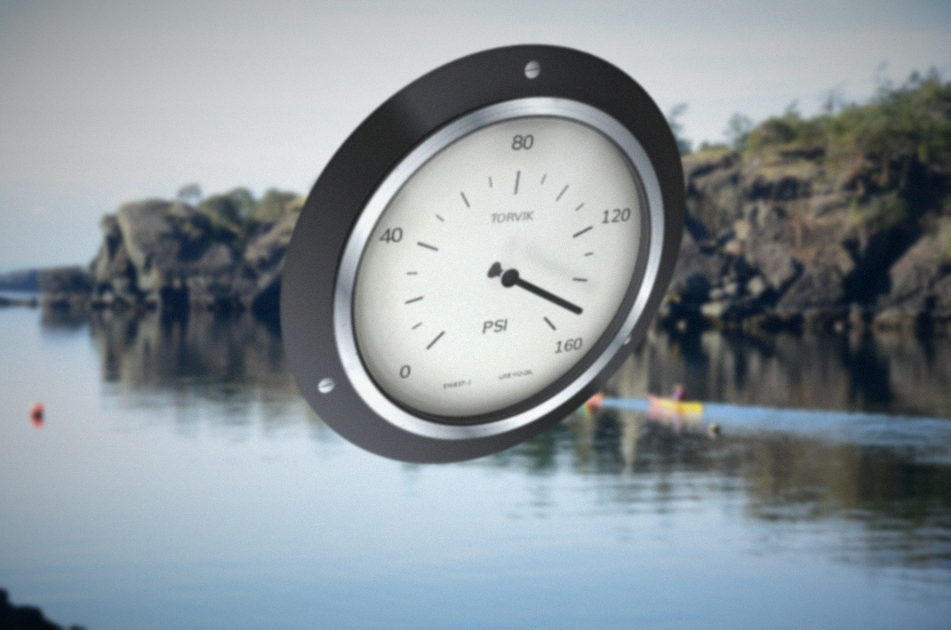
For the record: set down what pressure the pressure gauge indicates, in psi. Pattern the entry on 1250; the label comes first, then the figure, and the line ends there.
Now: 150
